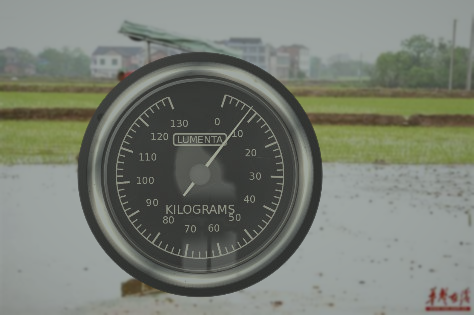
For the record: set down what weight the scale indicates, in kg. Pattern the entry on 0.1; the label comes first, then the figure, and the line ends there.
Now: 8
